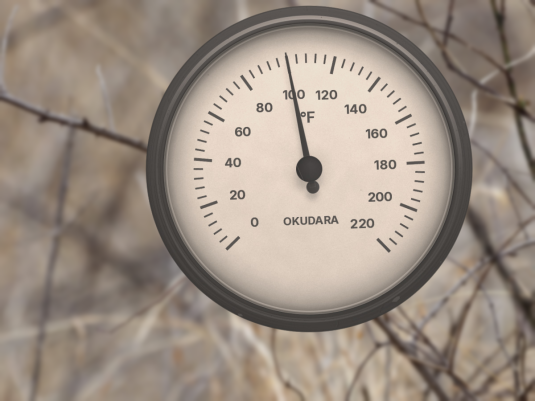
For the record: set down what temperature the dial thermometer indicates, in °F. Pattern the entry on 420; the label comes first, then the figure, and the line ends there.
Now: 100
